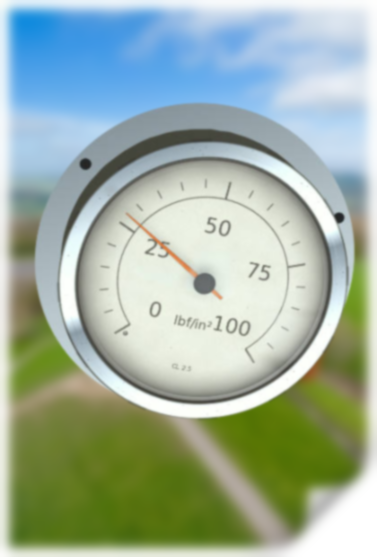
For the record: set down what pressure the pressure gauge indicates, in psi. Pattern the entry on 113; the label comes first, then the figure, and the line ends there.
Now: 27.5
